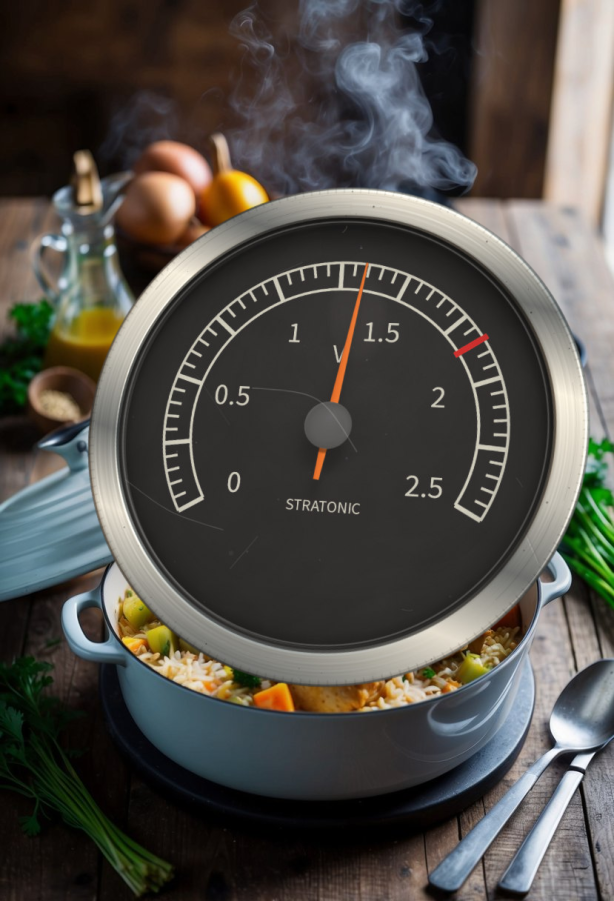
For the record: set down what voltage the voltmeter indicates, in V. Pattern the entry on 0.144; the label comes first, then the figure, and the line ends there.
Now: 1.35
